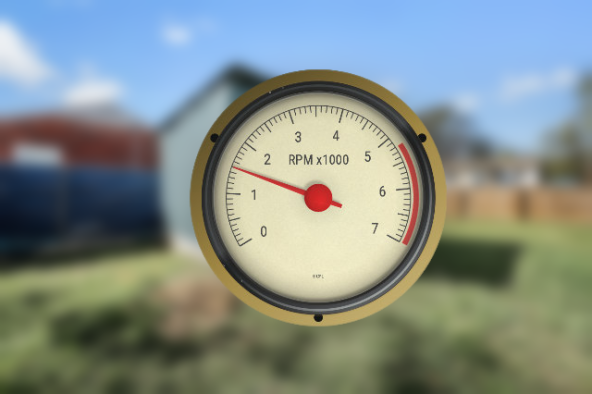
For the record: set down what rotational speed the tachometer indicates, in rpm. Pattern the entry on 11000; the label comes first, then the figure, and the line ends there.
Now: 1500
